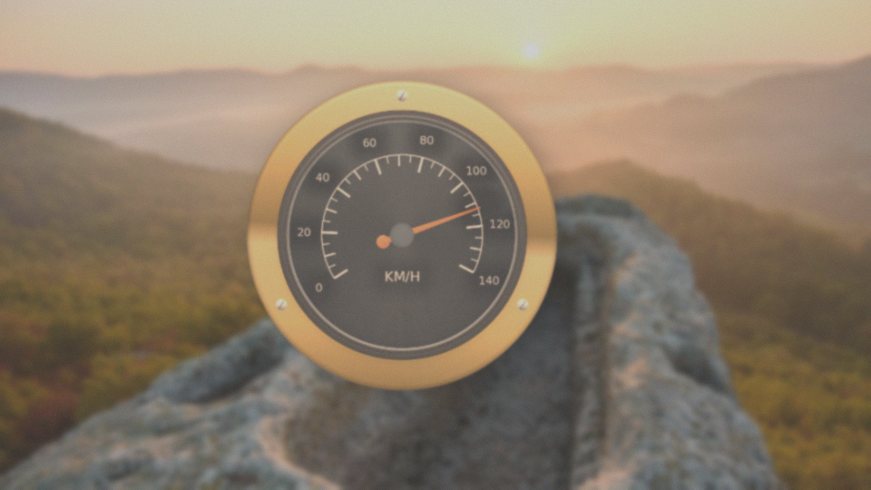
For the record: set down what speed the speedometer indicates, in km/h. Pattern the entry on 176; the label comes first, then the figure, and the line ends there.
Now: 112.5
